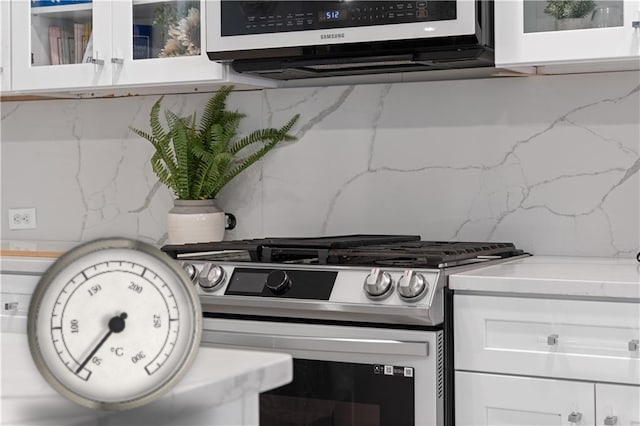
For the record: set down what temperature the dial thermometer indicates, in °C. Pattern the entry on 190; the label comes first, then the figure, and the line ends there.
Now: 60
